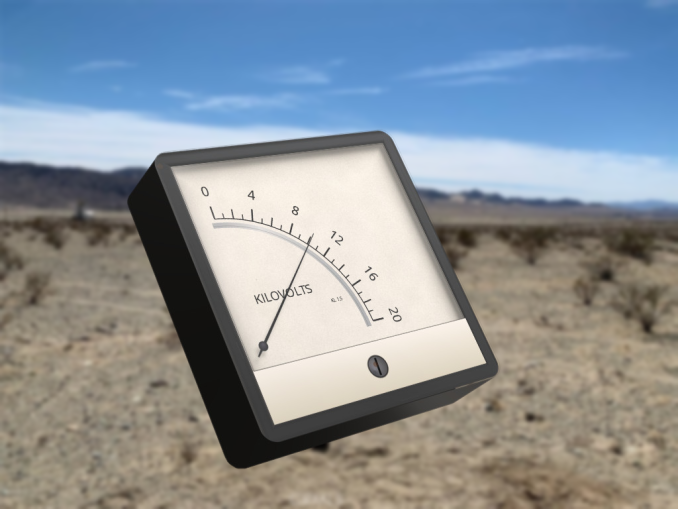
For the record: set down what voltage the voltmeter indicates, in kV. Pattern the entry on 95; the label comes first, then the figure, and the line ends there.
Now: 10
